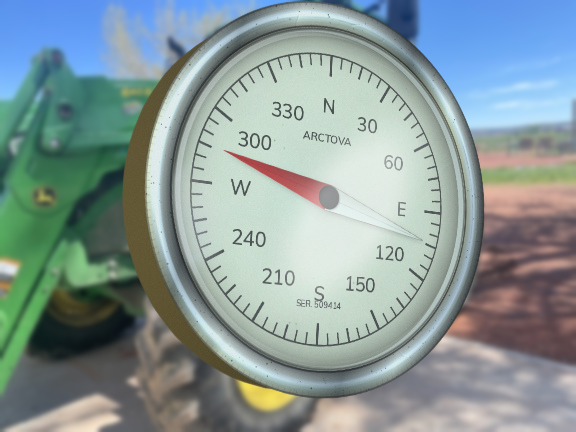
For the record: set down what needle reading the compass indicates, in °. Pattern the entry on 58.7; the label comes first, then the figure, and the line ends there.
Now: 285
